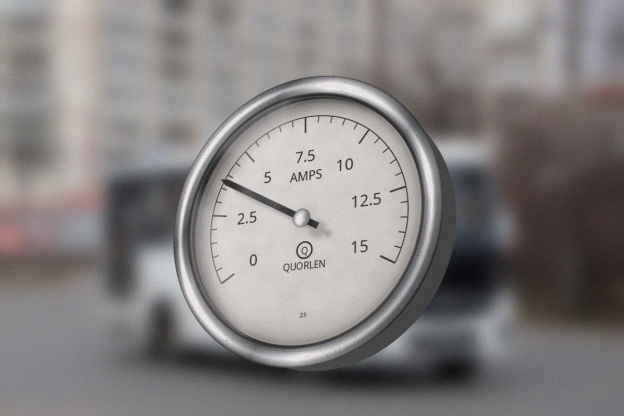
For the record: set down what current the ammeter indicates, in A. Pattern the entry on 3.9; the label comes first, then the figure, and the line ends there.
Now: 3.75
